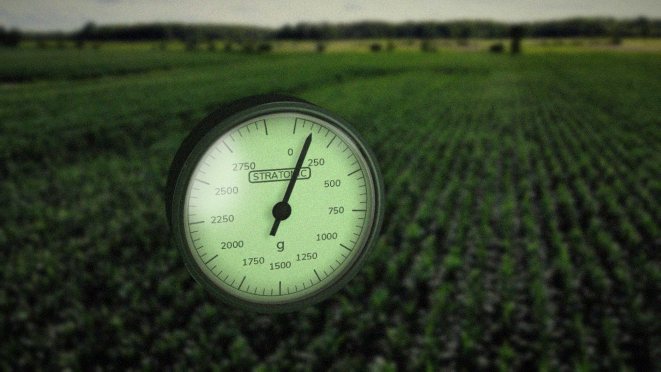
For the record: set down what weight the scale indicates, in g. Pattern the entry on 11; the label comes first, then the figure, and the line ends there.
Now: 100
